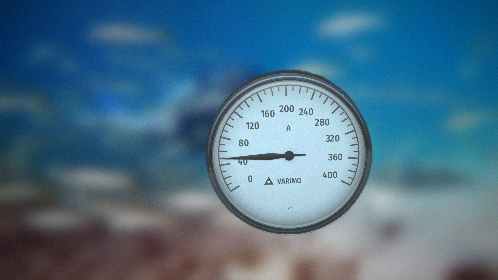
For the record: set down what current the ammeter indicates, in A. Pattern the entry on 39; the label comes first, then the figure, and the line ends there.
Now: 50
